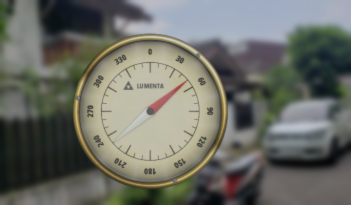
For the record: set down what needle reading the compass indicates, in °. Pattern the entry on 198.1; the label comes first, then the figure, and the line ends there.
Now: 50
